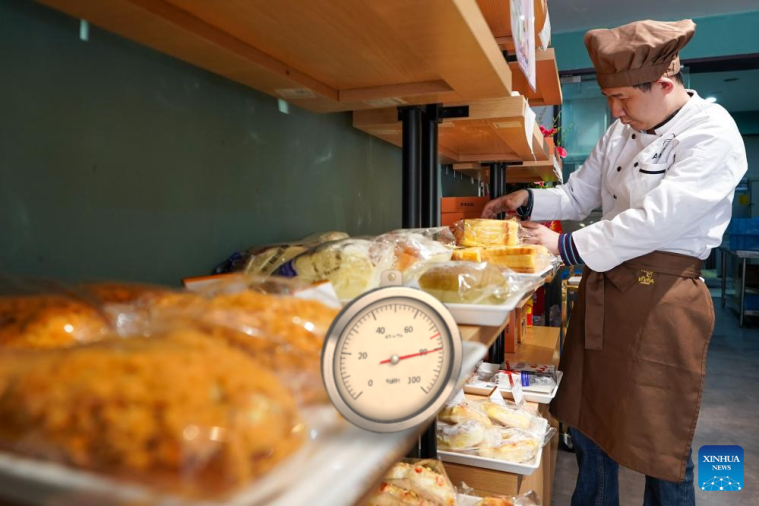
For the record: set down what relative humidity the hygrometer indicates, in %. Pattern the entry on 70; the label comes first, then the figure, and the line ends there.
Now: 80
